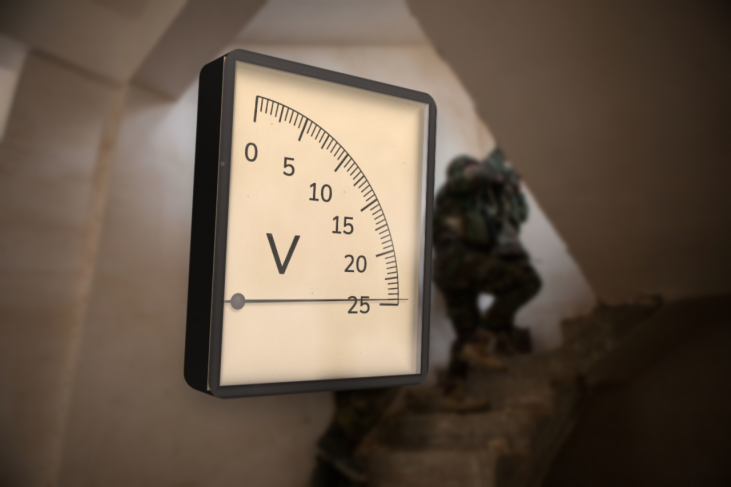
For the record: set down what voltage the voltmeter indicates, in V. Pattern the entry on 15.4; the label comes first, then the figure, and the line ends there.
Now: 24.5
